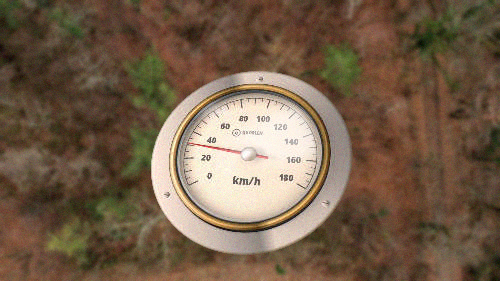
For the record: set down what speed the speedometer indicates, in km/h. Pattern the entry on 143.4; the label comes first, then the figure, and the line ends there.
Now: 30
